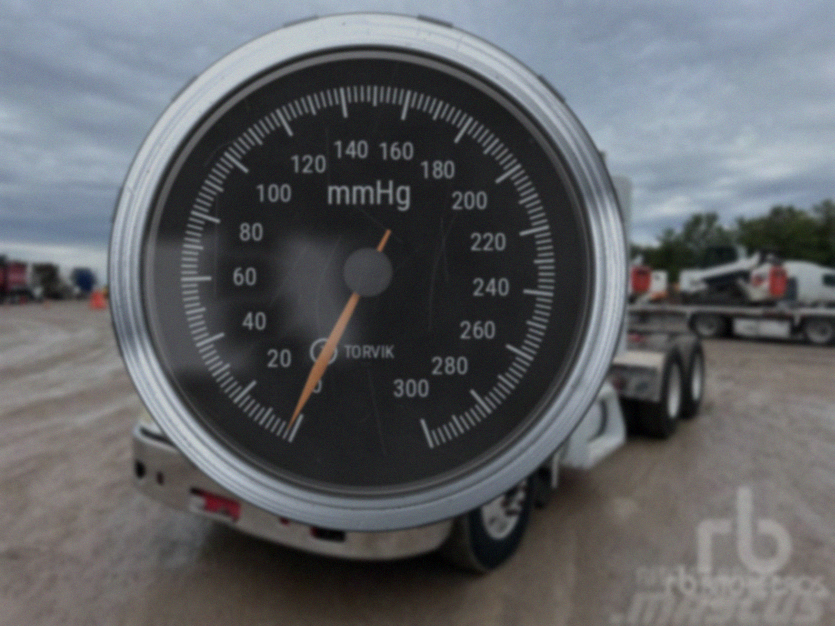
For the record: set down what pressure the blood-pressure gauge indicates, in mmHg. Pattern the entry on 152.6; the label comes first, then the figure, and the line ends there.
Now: 2
